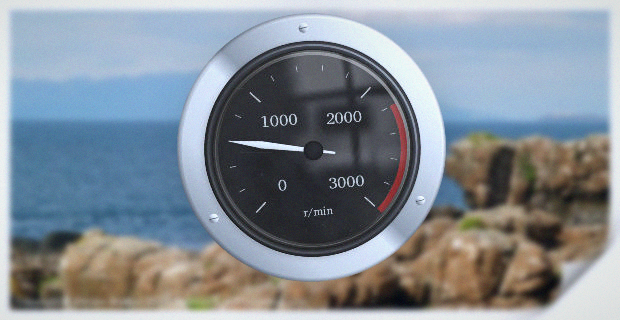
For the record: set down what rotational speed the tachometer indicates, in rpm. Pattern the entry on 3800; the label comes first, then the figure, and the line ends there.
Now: 600
